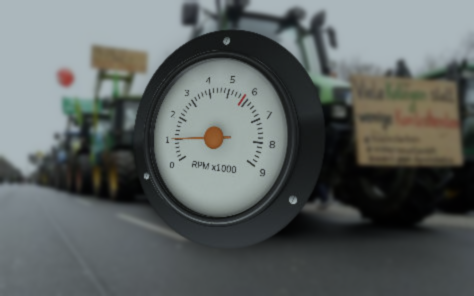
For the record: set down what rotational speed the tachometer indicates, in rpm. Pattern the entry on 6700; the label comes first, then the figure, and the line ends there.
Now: 1000
